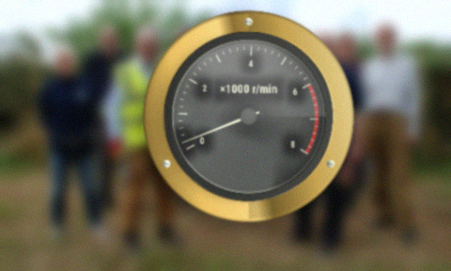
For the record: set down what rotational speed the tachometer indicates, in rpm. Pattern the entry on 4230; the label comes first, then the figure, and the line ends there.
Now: 200
